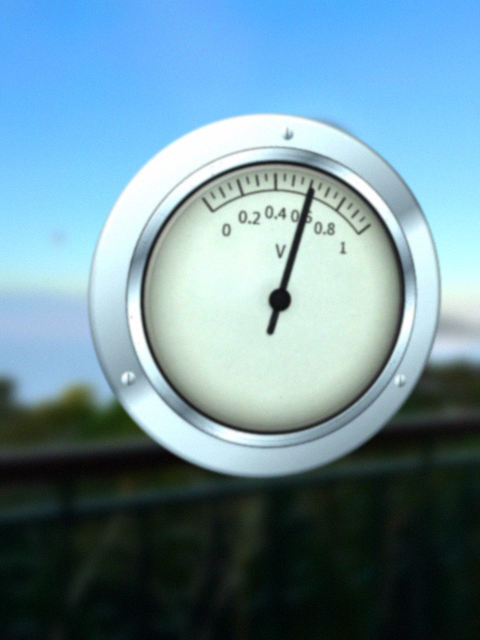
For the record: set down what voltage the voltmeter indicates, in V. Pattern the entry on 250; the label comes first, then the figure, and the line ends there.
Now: 0.6
